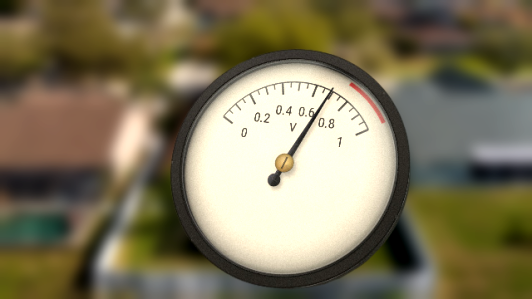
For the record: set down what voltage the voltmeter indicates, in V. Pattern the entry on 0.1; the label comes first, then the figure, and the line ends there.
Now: 0.7
